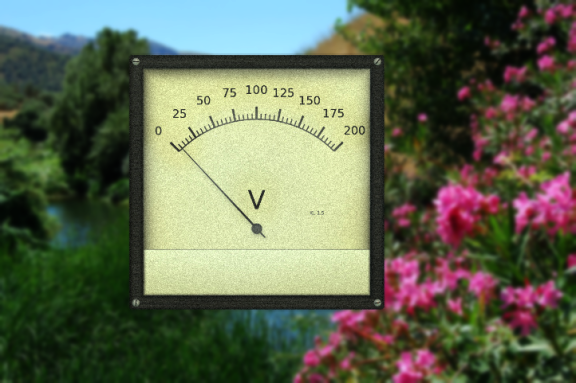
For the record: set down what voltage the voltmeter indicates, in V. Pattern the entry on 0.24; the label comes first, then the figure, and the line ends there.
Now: 5
